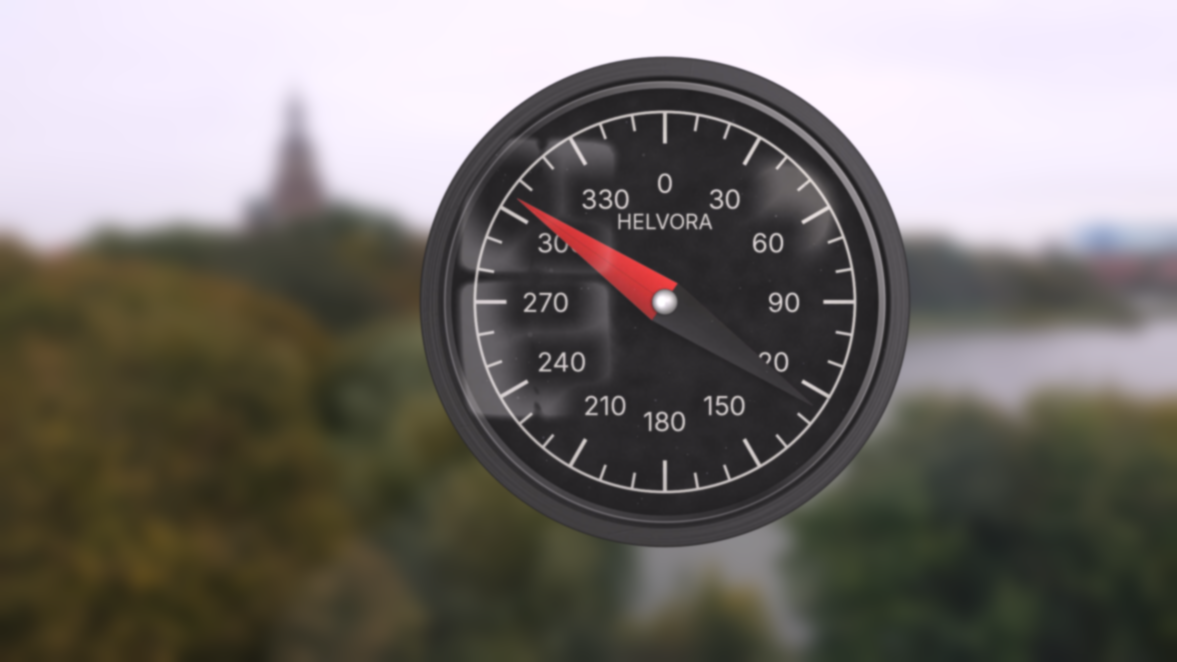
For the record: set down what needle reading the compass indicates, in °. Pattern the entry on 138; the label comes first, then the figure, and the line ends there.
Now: 305
